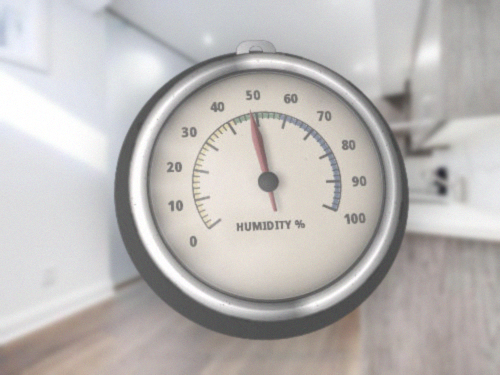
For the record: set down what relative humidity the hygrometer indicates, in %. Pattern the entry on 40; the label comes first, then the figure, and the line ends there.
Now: 48
